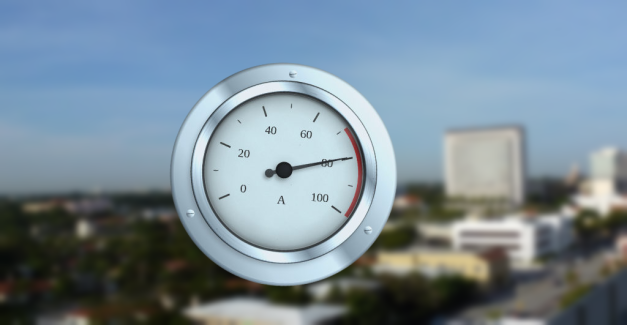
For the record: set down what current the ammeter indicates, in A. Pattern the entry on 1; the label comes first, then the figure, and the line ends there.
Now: 80
